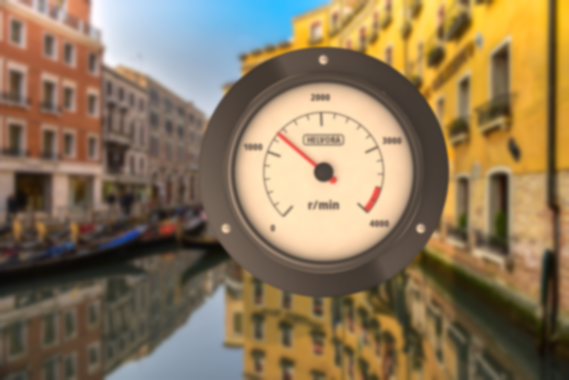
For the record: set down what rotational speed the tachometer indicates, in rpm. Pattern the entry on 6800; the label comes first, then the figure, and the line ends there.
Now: 1300
